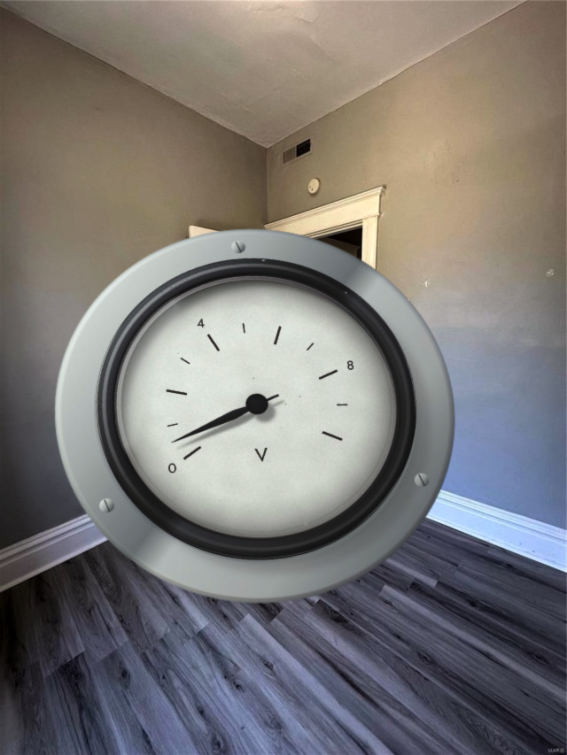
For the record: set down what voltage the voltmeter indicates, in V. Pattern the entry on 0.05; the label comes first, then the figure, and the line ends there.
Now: 0.5
